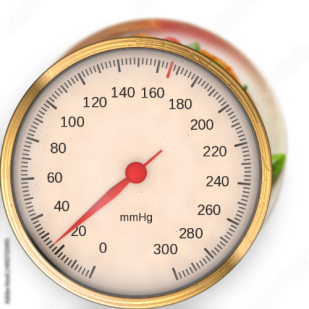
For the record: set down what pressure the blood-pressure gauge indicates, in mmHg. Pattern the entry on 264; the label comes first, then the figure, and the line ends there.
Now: 24
